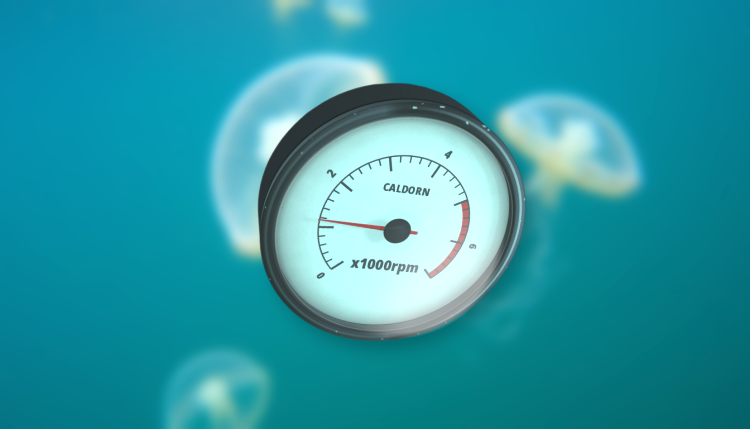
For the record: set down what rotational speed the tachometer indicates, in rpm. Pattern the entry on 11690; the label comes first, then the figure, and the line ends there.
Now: 1200
